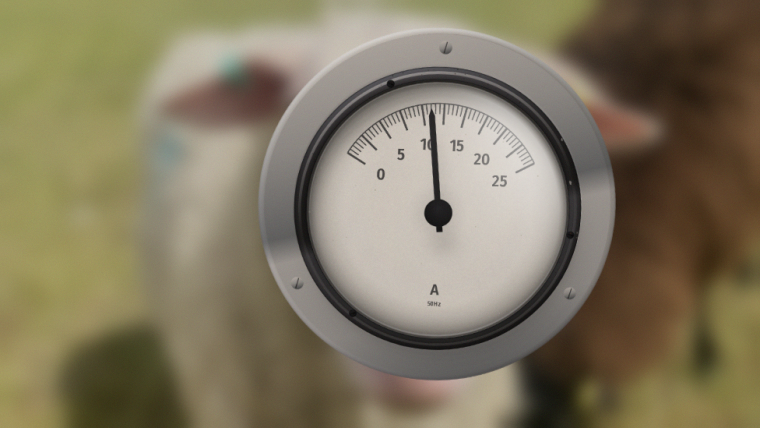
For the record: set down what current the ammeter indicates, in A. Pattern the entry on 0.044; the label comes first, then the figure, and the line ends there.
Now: 11
